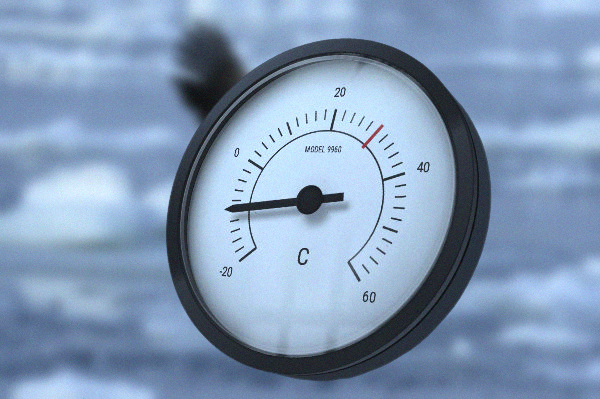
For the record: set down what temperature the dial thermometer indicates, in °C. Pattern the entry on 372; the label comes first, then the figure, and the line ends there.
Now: -10
